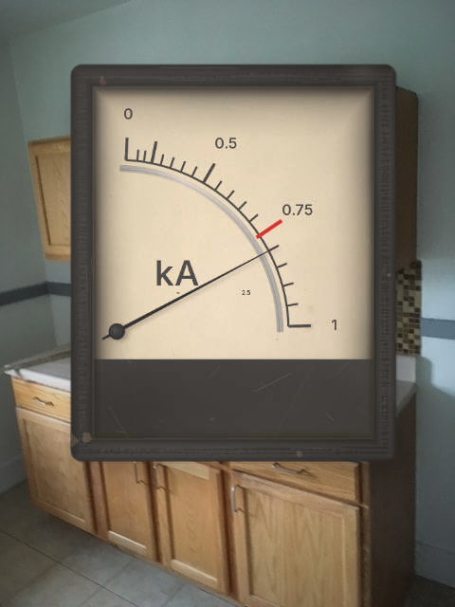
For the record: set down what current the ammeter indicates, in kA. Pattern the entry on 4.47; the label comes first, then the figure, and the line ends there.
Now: 0.8
